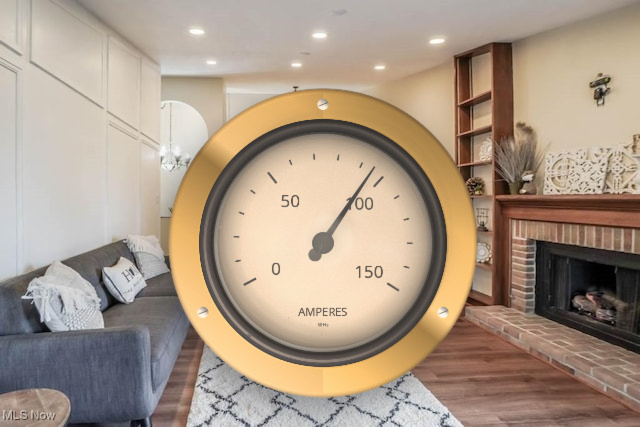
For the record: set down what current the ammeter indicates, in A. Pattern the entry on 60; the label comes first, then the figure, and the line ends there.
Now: 95
